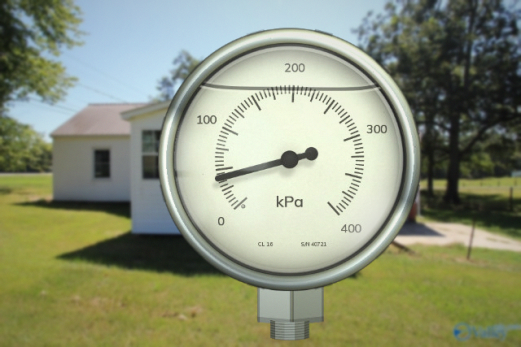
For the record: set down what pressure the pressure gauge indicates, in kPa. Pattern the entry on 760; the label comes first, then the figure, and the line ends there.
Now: 40
